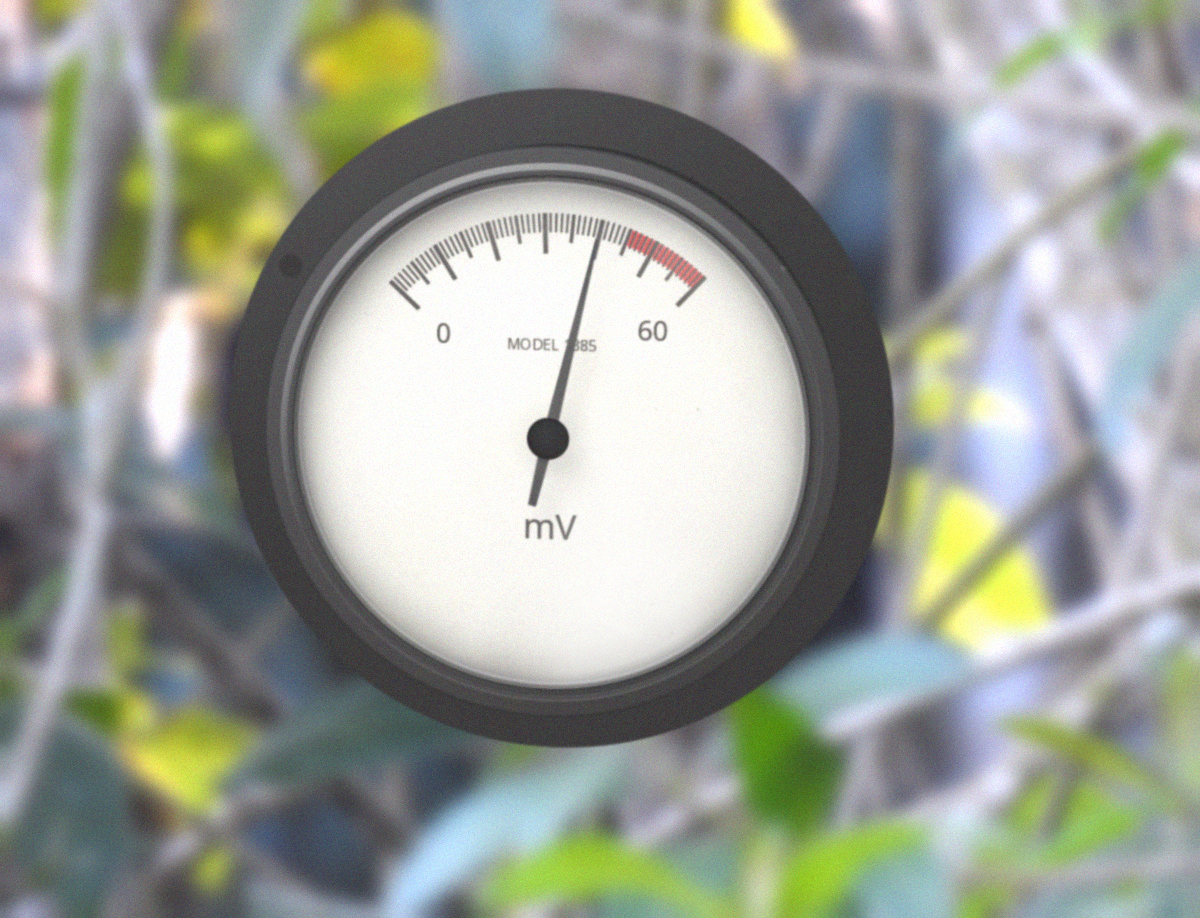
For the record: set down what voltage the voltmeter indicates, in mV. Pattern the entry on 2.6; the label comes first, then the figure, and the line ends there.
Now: 40
